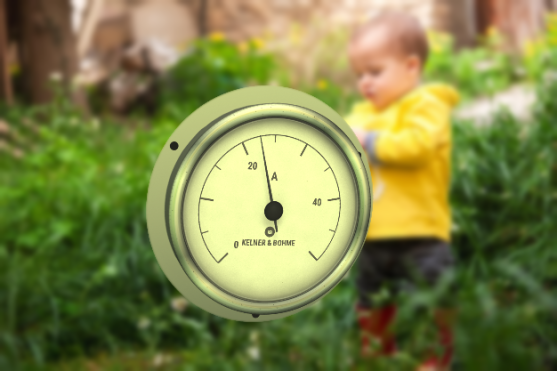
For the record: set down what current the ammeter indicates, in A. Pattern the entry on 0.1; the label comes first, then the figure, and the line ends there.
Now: 22.5
